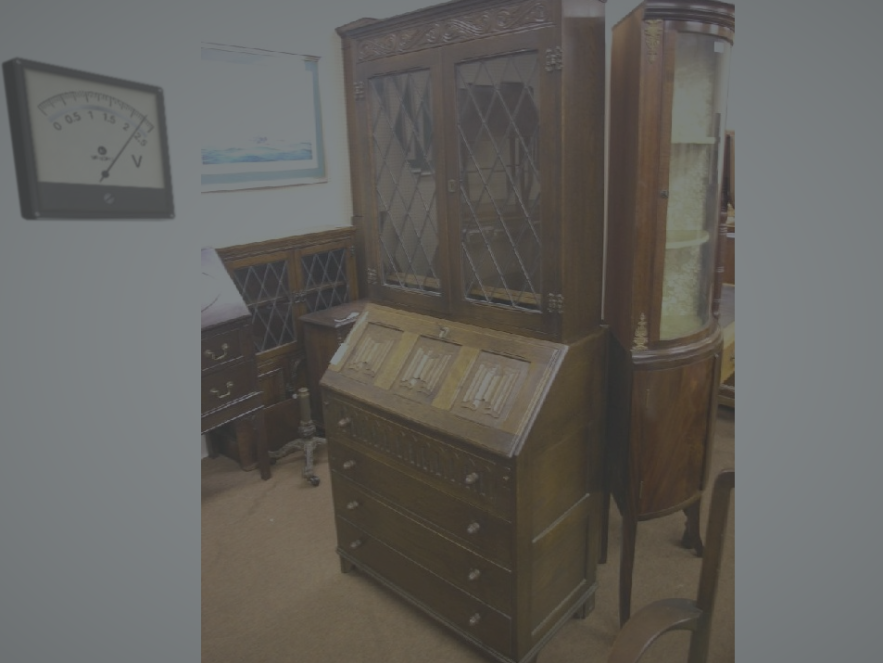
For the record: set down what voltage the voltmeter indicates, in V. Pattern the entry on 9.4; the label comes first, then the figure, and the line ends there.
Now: 2.25
